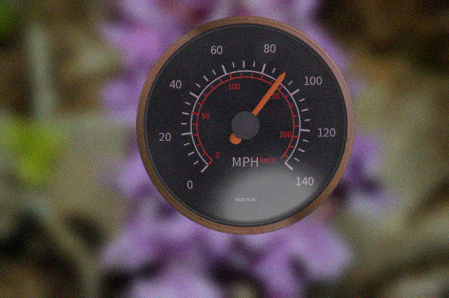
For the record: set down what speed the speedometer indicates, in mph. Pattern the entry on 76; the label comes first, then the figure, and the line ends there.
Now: 90
